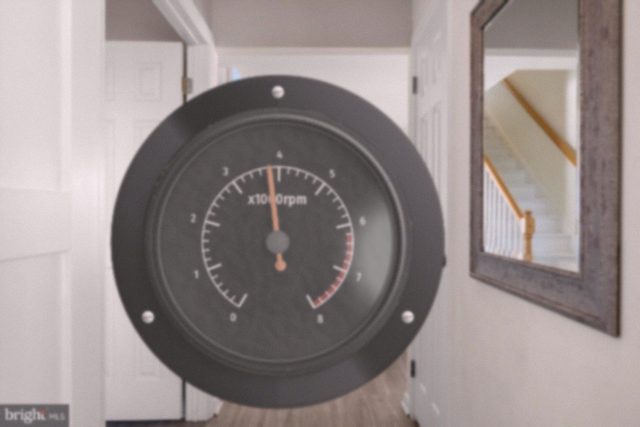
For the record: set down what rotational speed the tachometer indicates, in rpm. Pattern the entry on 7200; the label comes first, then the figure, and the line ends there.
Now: 3800
